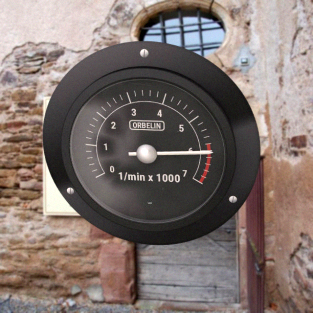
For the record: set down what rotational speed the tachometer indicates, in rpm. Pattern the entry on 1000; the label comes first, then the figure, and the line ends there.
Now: 6000
